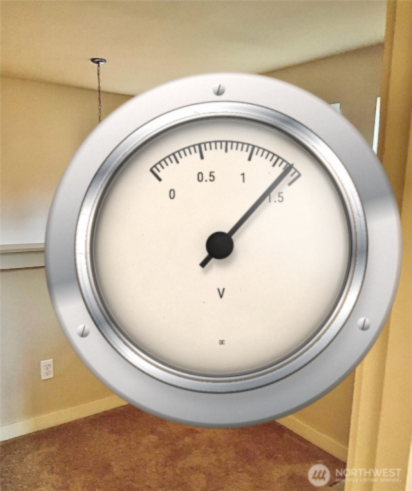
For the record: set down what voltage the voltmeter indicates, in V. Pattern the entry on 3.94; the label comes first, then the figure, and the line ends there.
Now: 1.4
